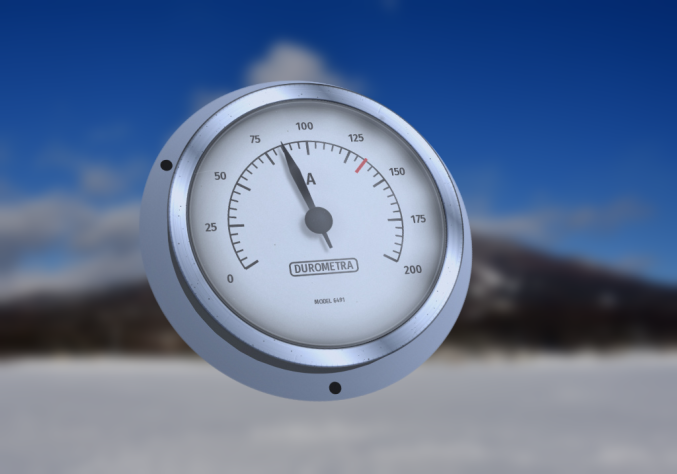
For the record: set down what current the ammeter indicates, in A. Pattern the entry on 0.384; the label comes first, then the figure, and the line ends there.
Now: 85
